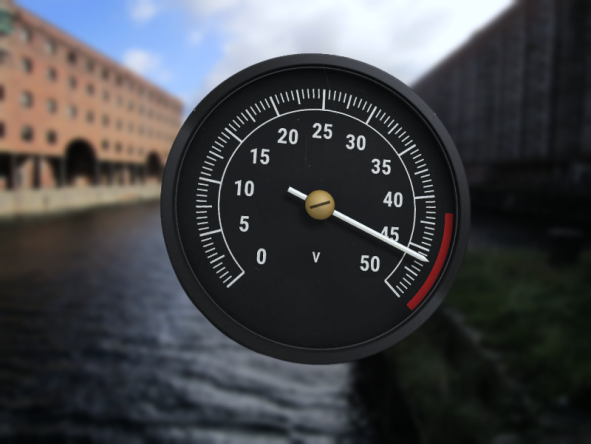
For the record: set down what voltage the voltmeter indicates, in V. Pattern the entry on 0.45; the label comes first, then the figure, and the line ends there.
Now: 46
